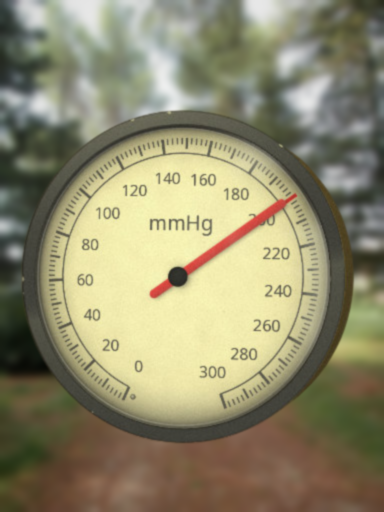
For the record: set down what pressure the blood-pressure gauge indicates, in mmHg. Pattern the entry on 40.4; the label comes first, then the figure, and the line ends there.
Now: 200
